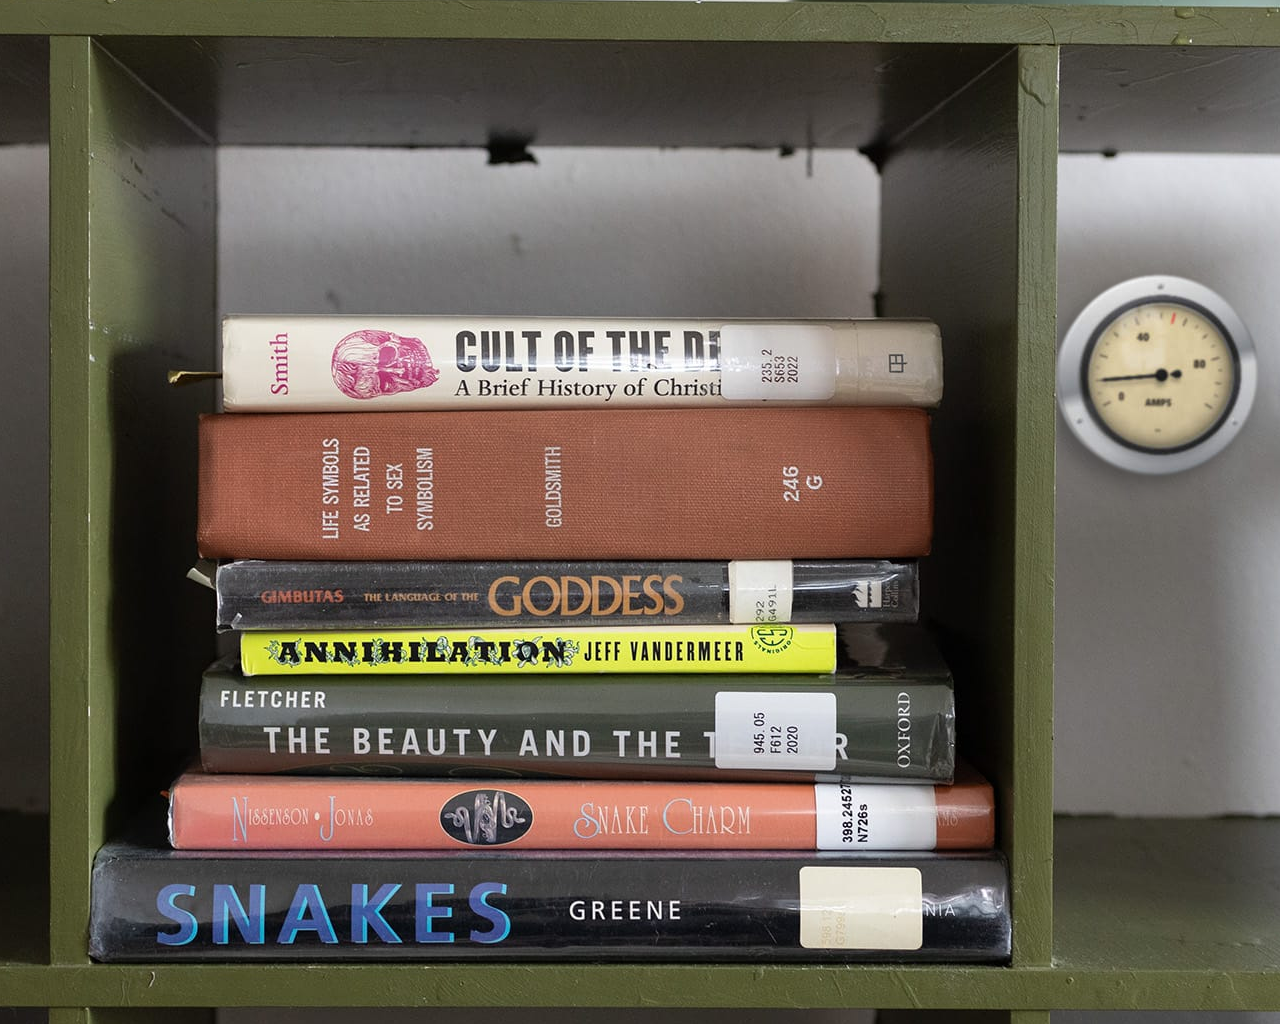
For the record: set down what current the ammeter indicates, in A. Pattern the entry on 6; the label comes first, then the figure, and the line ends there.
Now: 10
